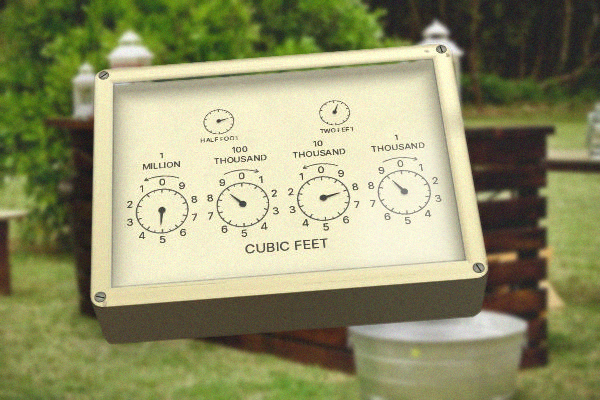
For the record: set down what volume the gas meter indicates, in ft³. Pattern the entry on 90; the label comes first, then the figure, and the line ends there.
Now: 487900
